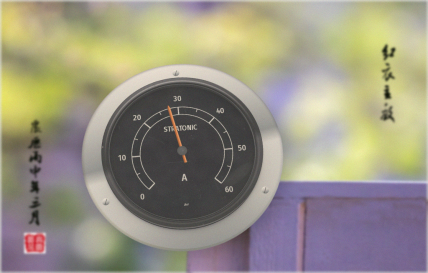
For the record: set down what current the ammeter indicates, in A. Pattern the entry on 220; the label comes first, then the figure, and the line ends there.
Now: 27.5
